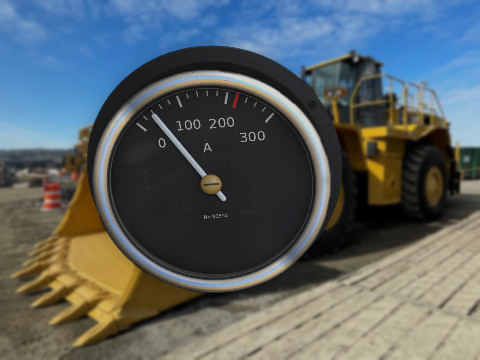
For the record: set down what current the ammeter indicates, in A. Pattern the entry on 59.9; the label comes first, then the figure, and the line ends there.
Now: 40
